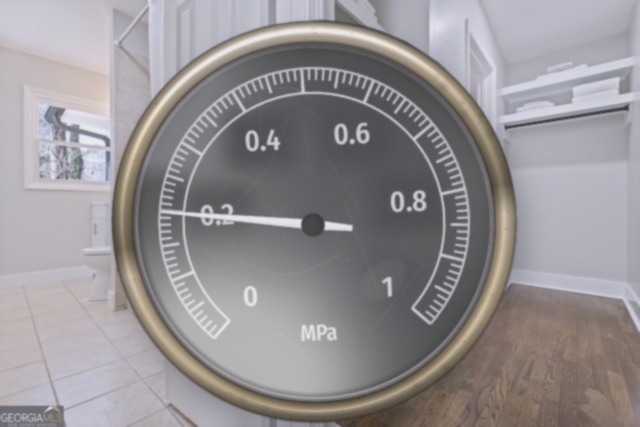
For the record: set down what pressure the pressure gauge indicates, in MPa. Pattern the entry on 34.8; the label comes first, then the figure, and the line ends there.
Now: 0.2
